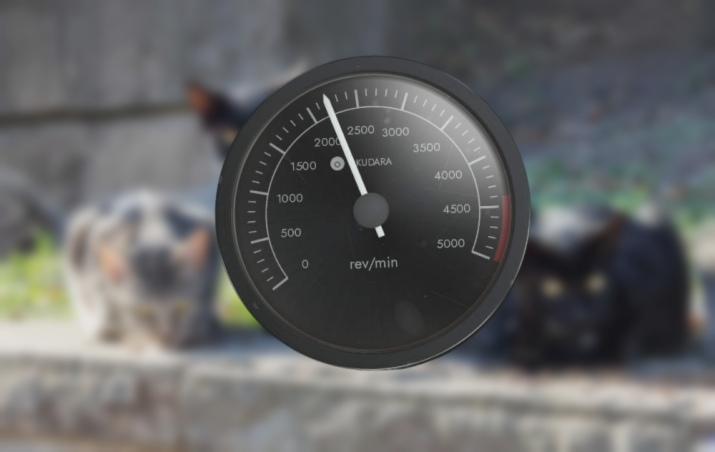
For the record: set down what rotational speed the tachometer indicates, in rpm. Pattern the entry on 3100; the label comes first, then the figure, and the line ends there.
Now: 2200
